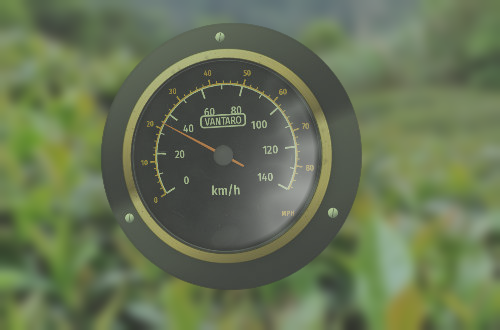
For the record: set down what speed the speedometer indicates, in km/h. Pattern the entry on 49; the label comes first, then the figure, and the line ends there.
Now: 35
